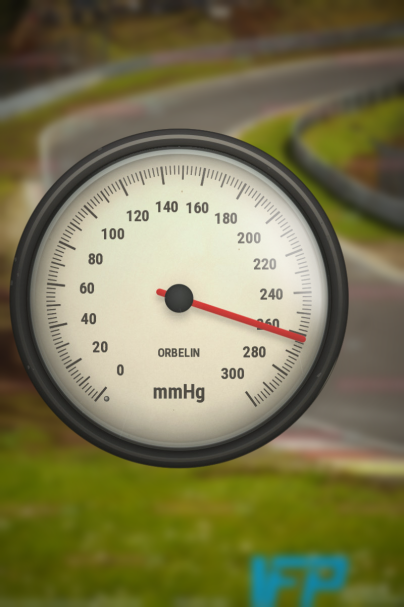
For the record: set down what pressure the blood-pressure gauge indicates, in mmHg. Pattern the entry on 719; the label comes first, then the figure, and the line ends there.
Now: 262
